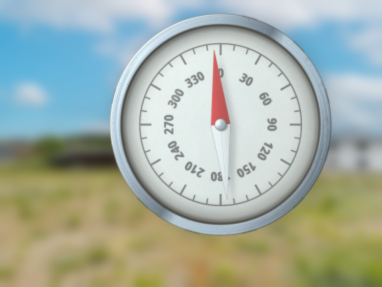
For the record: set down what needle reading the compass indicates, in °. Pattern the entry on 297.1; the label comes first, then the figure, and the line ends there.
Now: 355
